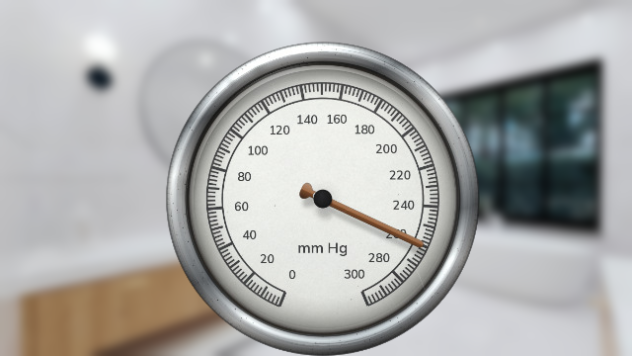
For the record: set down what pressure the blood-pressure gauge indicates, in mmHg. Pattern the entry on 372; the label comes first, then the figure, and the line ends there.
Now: 260
